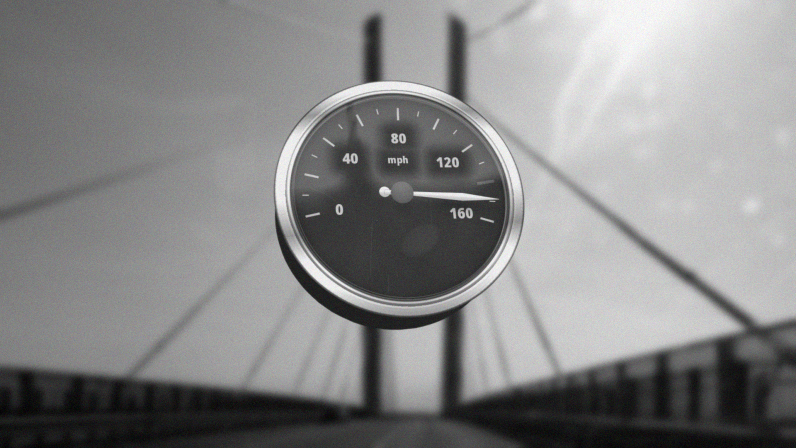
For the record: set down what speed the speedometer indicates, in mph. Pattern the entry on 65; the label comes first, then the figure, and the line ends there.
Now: 150
